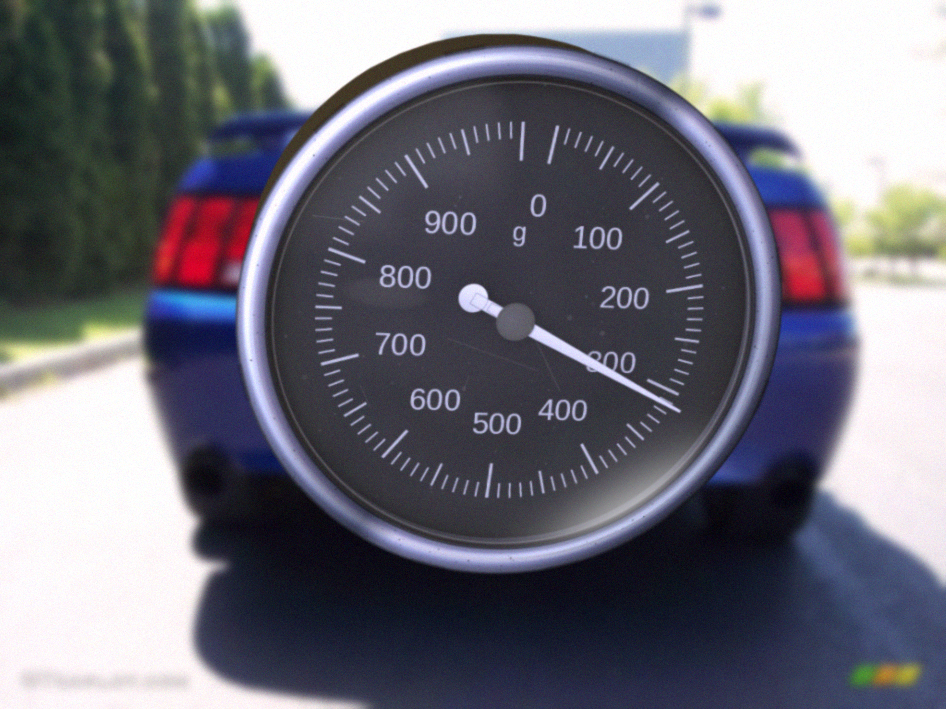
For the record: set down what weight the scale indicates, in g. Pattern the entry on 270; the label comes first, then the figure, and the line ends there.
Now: 310
